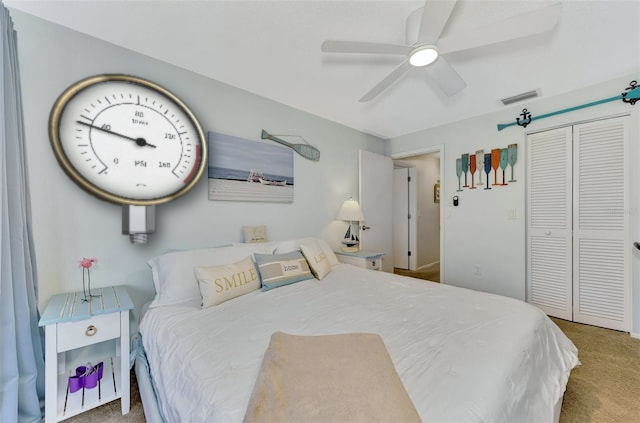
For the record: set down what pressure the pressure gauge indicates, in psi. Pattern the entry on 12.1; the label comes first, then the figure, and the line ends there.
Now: 35
